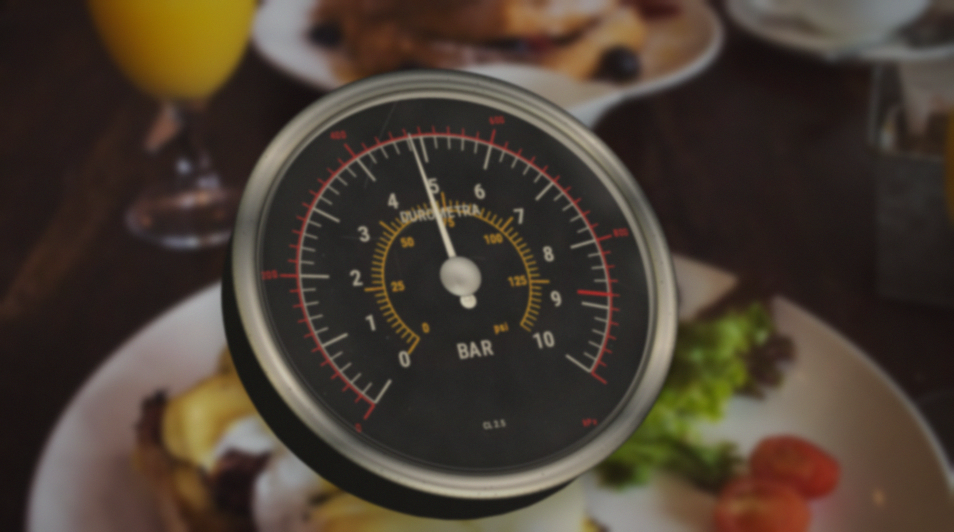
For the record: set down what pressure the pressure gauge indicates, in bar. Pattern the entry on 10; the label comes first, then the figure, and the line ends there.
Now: 4.8
